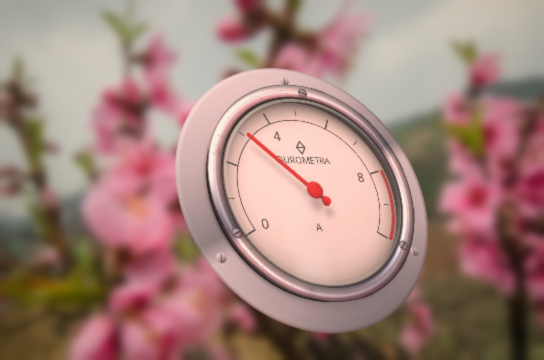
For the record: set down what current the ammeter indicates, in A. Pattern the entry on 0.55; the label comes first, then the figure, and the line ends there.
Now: 3
